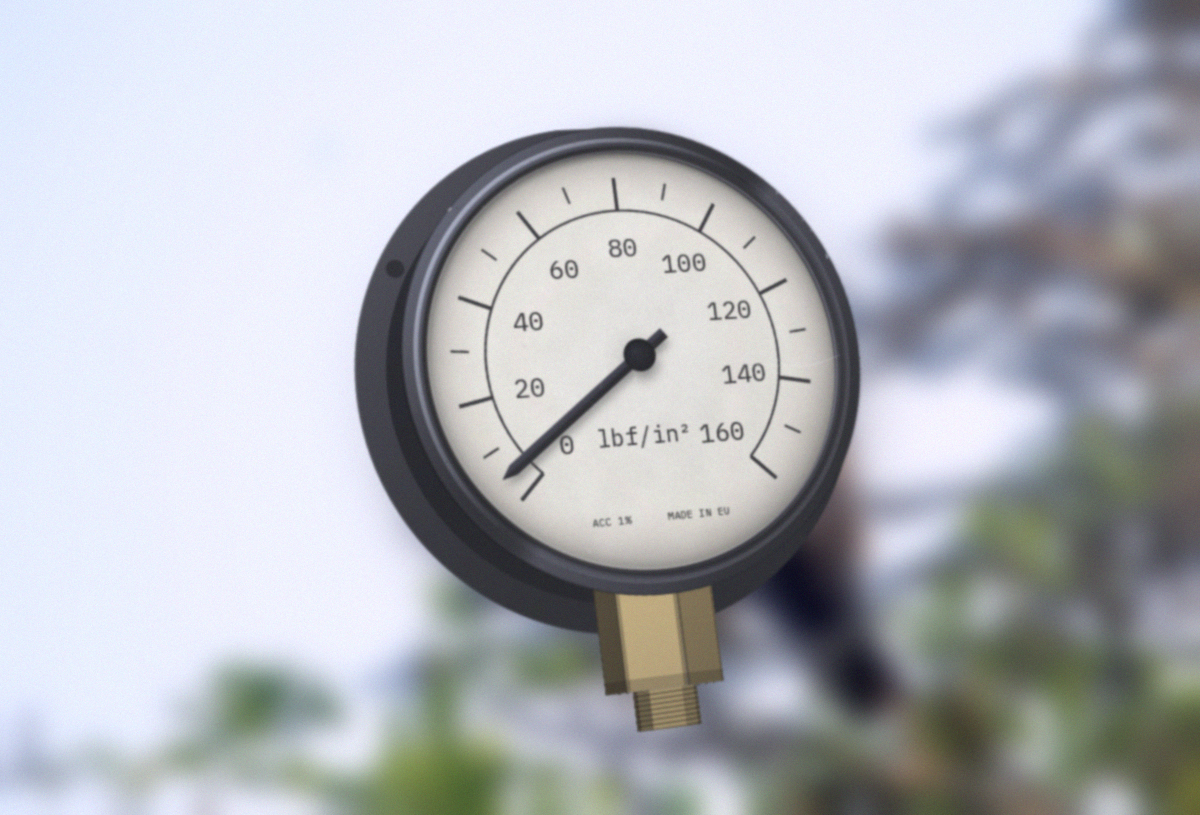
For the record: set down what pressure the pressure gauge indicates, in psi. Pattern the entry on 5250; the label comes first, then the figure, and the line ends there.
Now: 5
